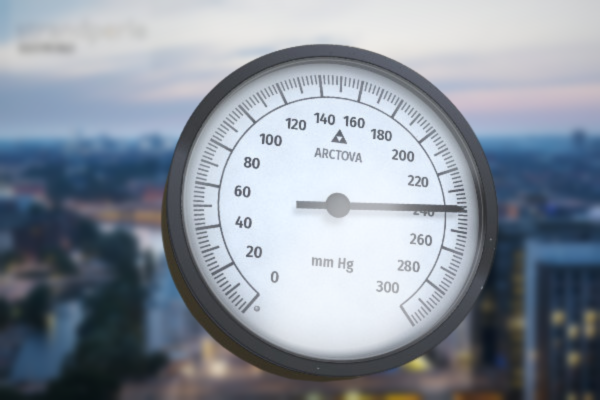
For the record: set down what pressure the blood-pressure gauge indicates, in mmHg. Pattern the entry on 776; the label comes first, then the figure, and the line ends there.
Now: 240
